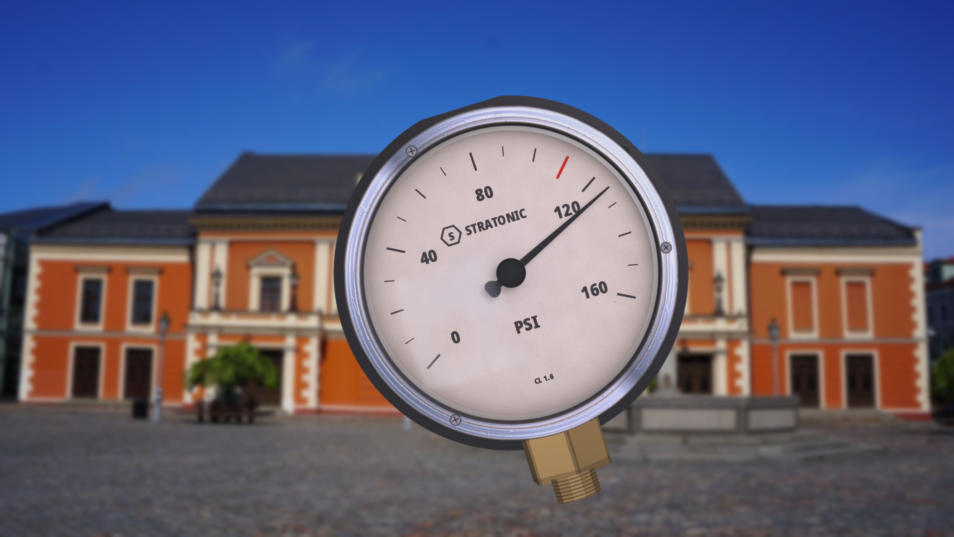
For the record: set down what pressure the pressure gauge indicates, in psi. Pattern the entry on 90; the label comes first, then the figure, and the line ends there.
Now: 125
